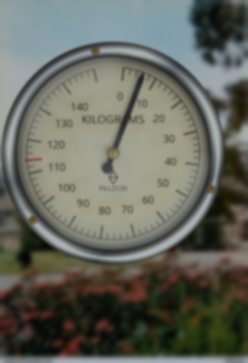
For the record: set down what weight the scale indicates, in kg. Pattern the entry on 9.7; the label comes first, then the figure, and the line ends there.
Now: 6
